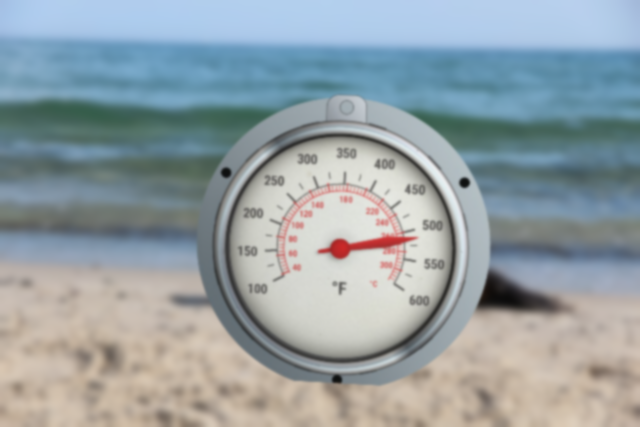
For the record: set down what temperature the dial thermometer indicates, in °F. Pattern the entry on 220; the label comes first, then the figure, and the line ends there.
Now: 512.5
